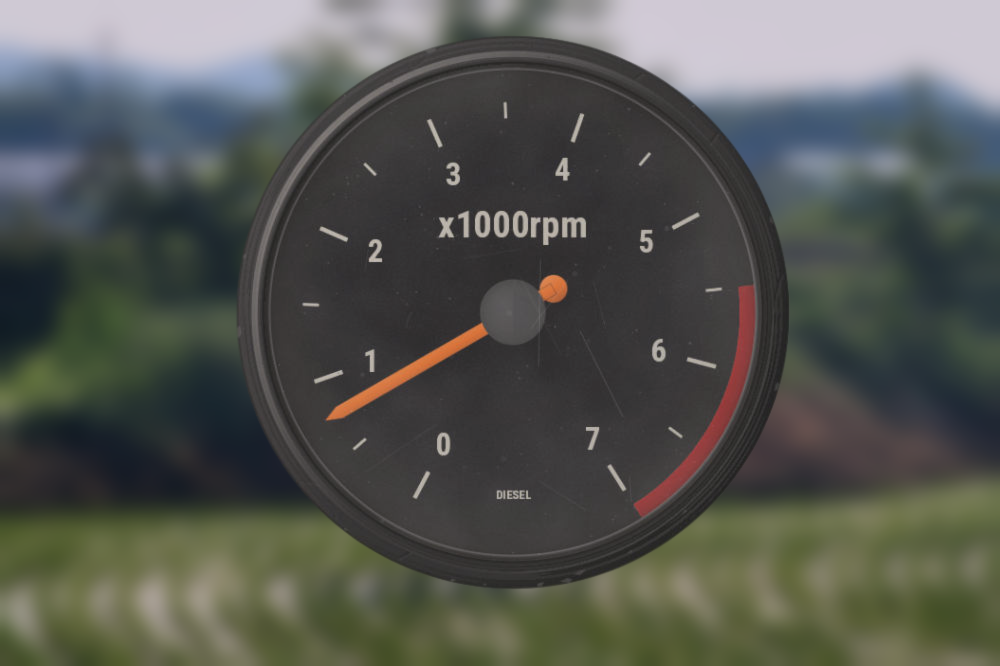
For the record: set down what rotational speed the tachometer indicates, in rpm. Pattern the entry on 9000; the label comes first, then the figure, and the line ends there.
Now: 750
